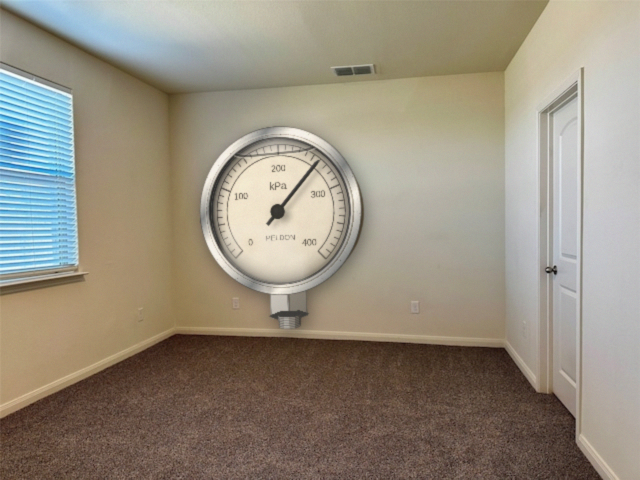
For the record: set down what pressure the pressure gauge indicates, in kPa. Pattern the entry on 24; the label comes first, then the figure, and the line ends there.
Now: 260
